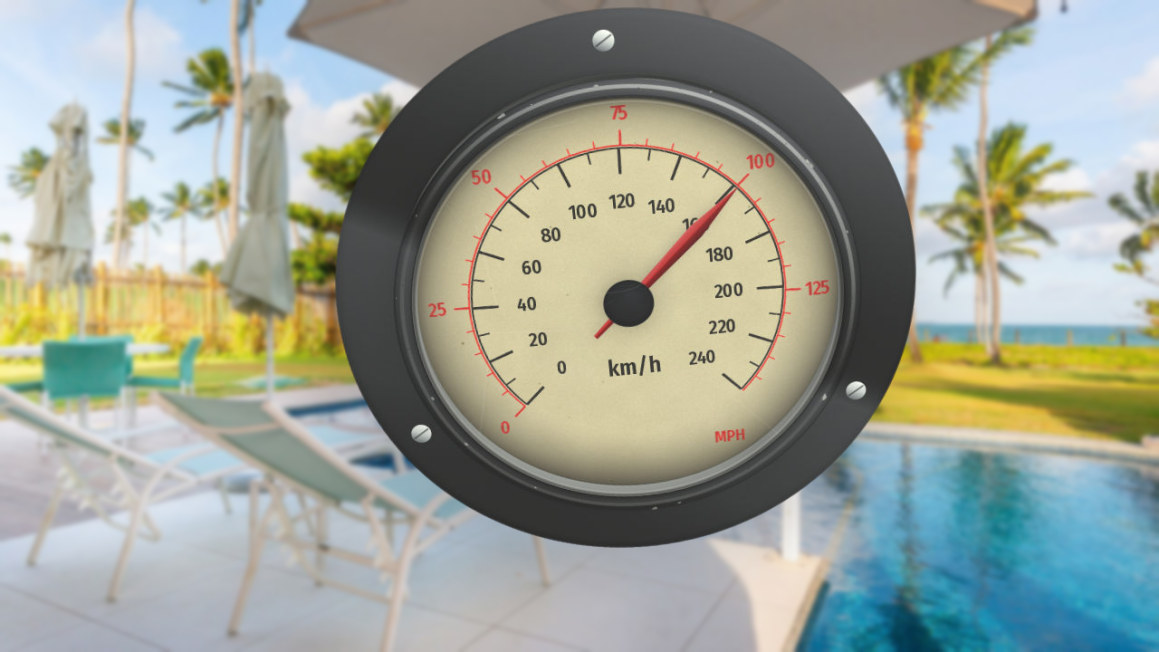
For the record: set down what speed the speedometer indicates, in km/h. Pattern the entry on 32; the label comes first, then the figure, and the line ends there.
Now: 160
